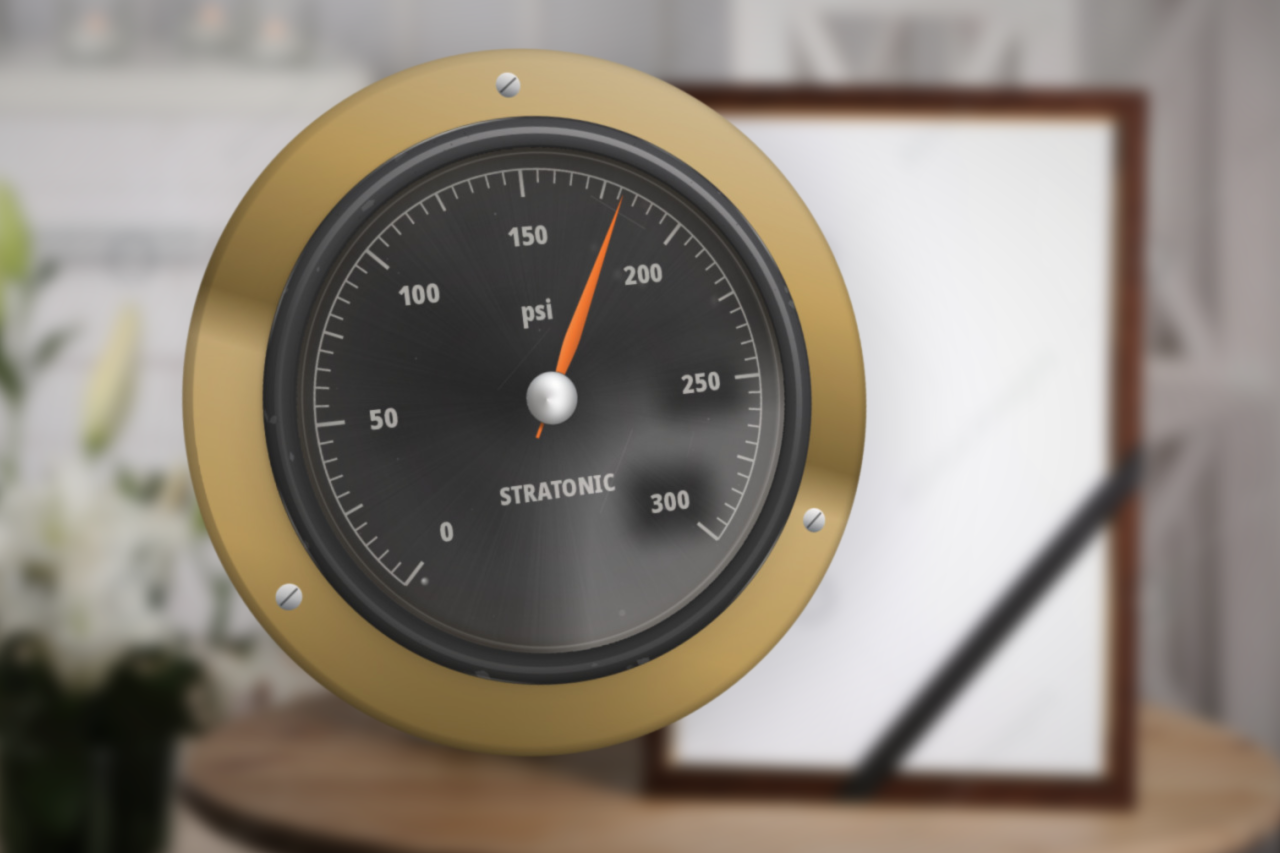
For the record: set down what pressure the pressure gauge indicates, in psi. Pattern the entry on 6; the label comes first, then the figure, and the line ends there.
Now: 180
